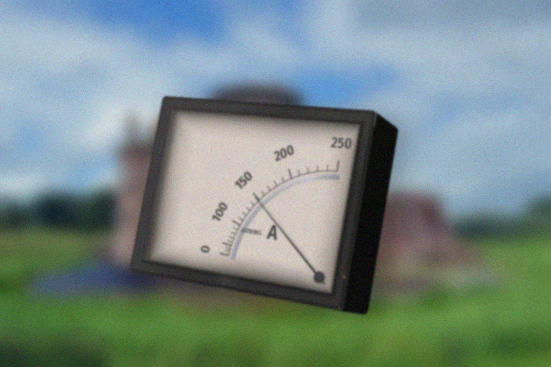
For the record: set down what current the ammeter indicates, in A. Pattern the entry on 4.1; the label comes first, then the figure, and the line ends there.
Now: 150
